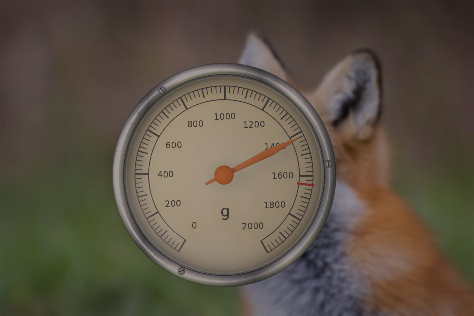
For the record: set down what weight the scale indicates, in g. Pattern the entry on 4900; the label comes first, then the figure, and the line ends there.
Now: 1420
